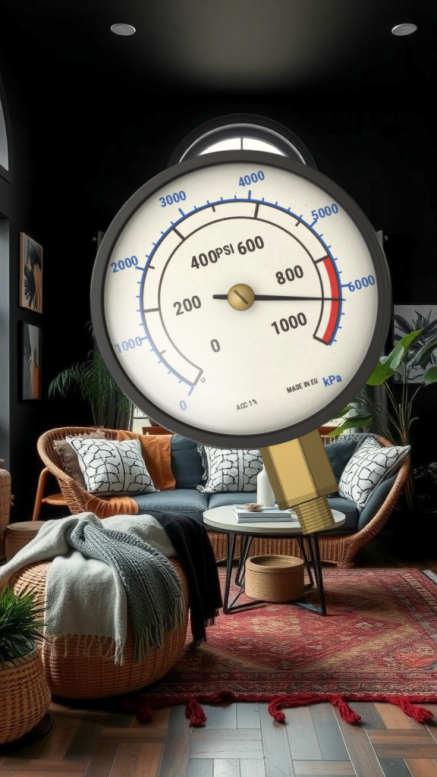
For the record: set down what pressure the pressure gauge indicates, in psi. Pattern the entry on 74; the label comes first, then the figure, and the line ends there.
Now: 900
